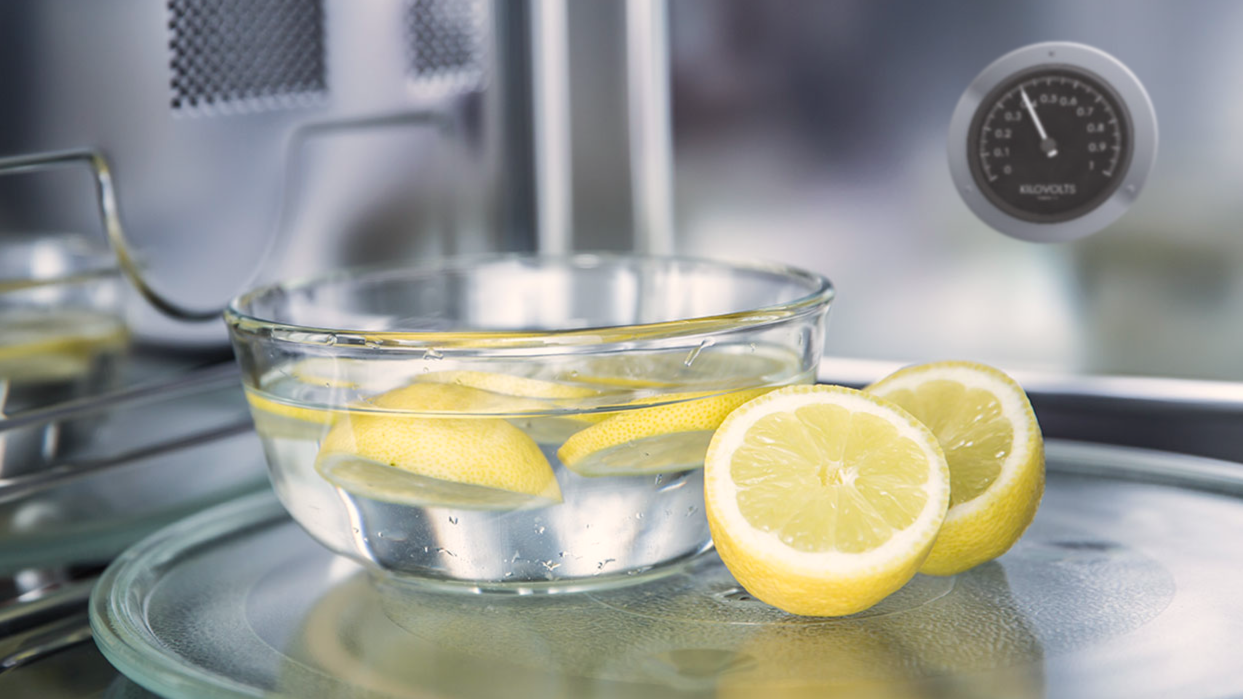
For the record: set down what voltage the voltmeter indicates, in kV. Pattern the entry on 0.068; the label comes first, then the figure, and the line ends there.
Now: 0.4
